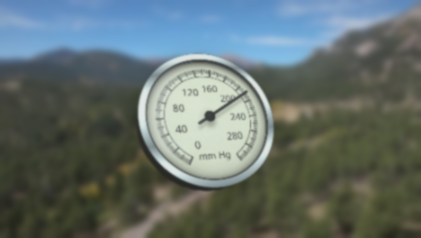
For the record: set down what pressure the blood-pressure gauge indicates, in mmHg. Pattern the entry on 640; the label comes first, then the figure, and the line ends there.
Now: 210
